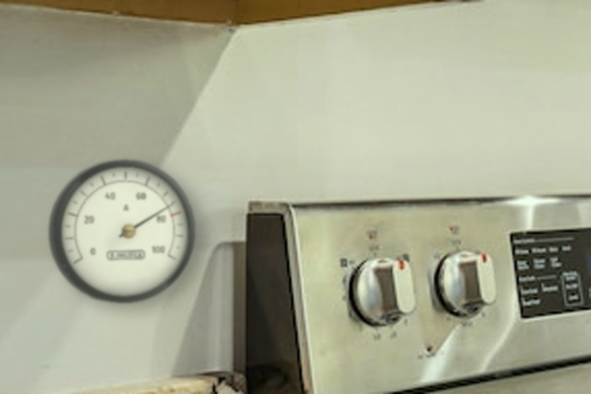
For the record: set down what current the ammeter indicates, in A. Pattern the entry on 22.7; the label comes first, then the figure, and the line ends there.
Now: 75
